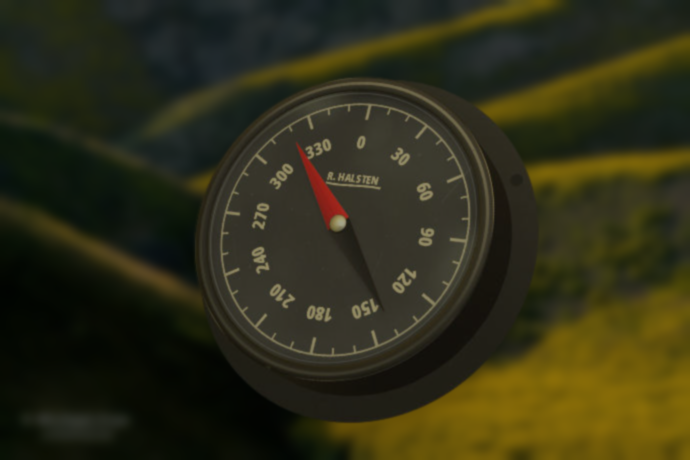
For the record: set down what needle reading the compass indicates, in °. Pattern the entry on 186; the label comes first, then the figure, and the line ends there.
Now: 320
